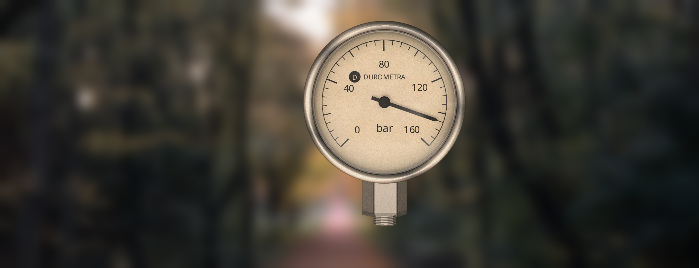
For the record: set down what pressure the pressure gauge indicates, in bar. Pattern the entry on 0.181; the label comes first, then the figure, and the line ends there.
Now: 145
